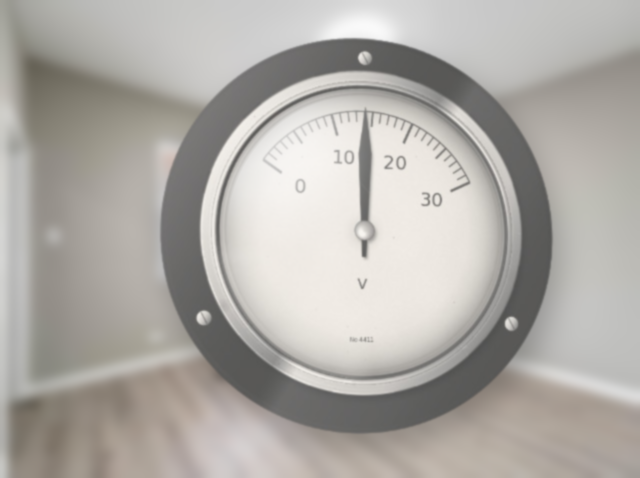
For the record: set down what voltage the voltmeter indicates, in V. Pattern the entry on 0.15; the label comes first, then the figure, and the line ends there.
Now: 14
